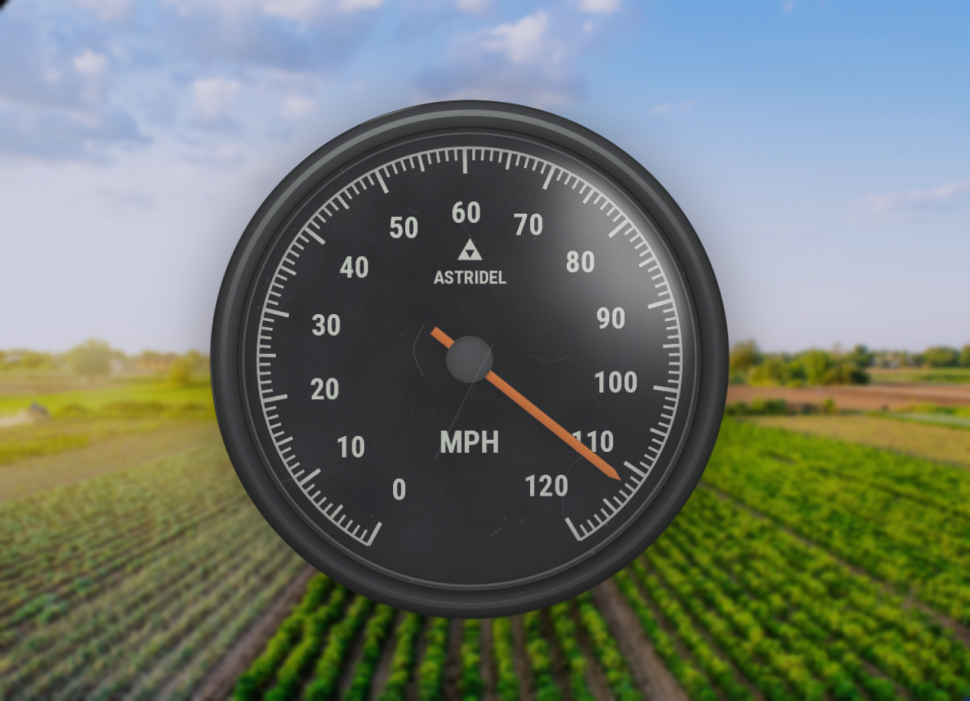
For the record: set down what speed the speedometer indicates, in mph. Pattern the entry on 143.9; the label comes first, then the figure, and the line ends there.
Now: 112
